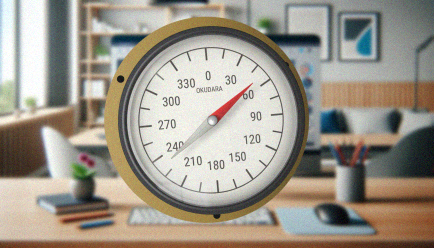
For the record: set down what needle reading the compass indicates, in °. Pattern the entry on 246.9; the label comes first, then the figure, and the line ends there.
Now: 52.5
